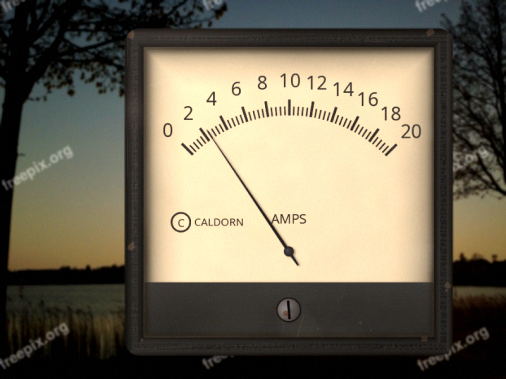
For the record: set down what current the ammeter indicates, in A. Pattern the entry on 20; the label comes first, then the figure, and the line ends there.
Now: 2.4
